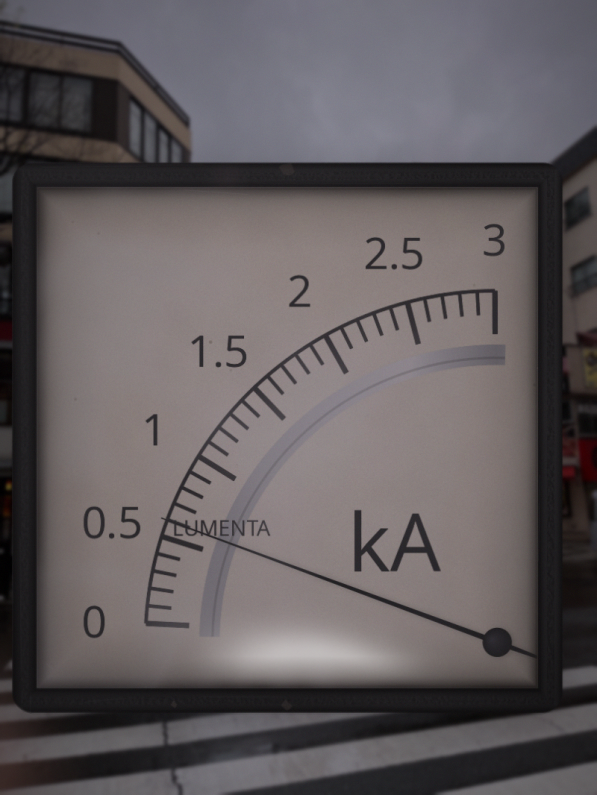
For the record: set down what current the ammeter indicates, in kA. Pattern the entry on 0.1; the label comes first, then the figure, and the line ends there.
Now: 0.6
